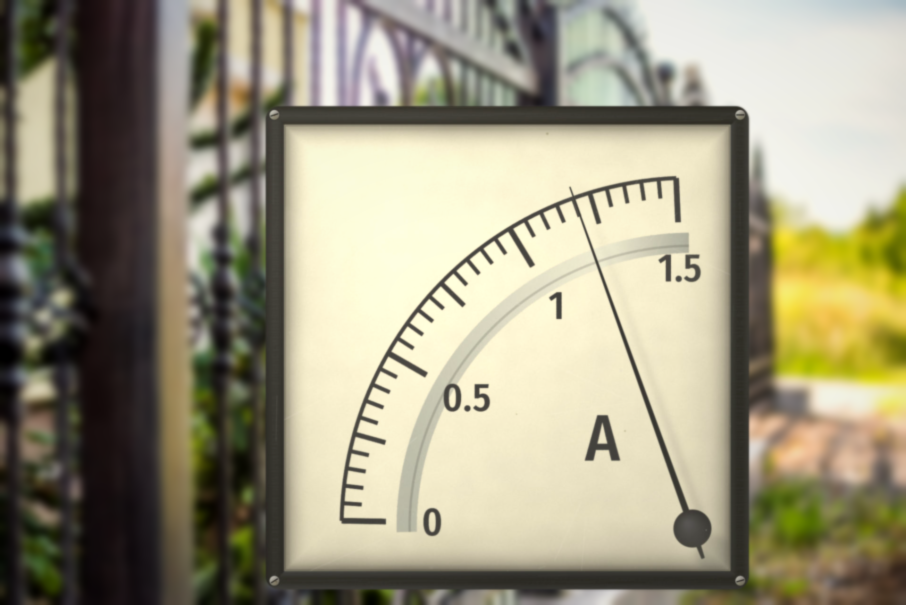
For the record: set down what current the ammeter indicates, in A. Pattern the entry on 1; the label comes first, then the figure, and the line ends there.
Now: 1.2
